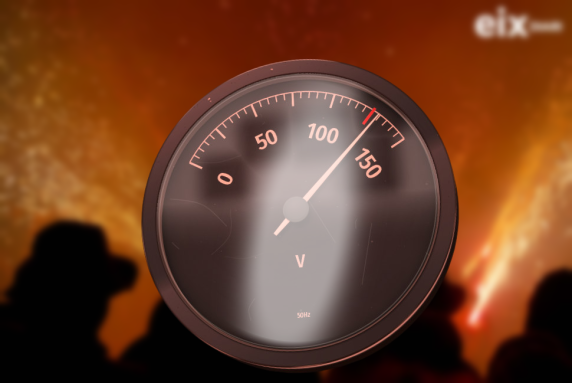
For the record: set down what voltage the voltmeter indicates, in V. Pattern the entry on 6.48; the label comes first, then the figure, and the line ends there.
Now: 130
